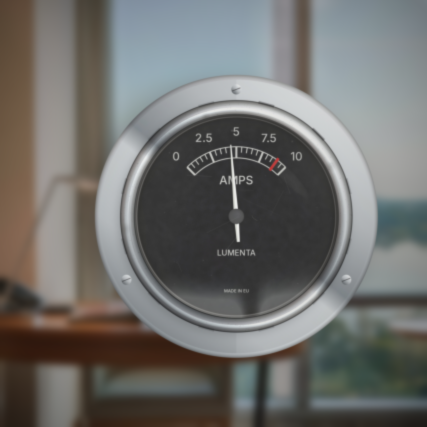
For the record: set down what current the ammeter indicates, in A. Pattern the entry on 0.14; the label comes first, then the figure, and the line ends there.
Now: 4.5
